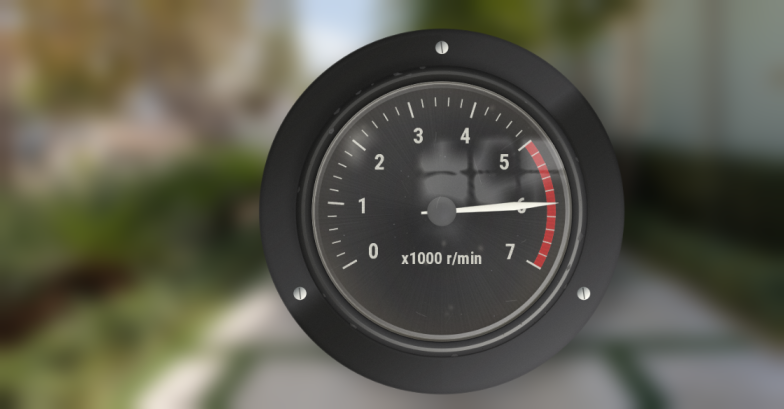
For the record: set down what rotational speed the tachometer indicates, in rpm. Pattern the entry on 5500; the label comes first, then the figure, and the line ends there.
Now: 6000
